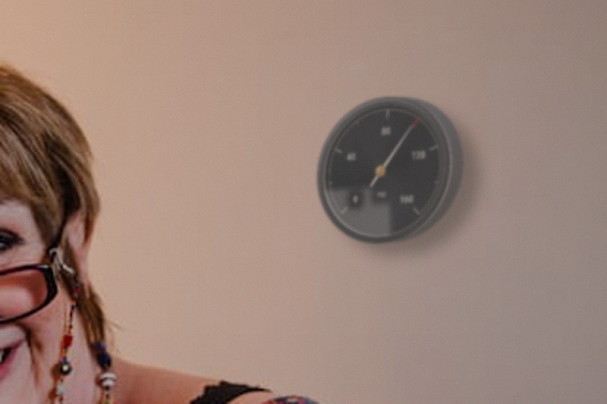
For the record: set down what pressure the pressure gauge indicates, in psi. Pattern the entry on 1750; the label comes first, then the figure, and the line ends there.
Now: 100
